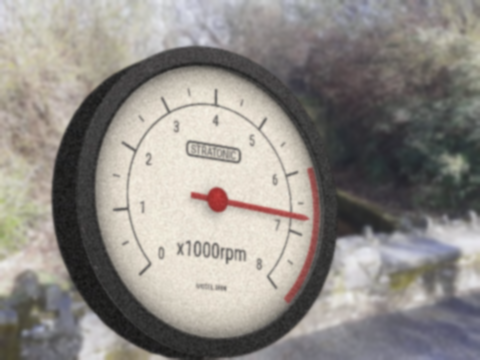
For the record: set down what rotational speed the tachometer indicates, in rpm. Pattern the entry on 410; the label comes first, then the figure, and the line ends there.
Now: 6750
